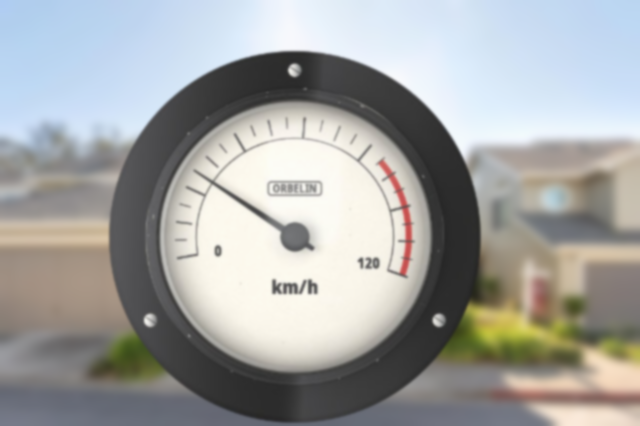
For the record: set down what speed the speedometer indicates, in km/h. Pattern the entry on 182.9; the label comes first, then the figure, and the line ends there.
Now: 25
